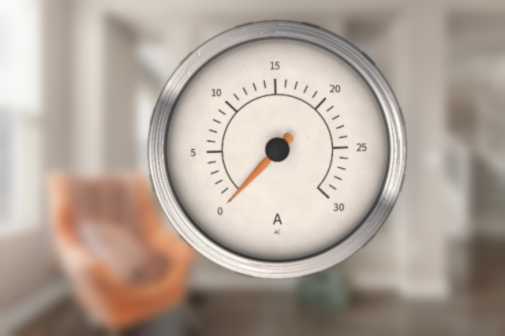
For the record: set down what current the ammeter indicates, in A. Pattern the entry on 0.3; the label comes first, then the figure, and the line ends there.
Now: 0
